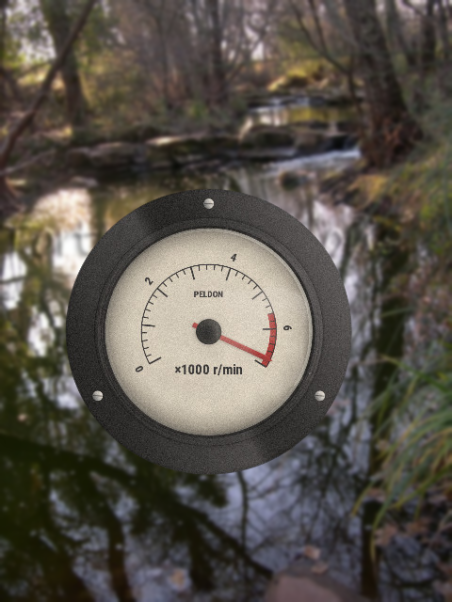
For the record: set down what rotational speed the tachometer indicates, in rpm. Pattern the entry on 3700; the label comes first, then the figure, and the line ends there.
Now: 6800
